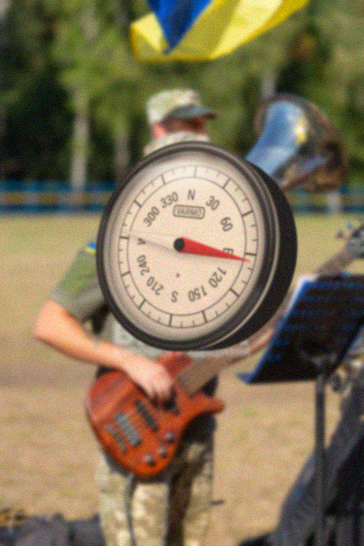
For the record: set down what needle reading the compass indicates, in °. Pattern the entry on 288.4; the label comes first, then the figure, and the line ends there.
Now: 95
